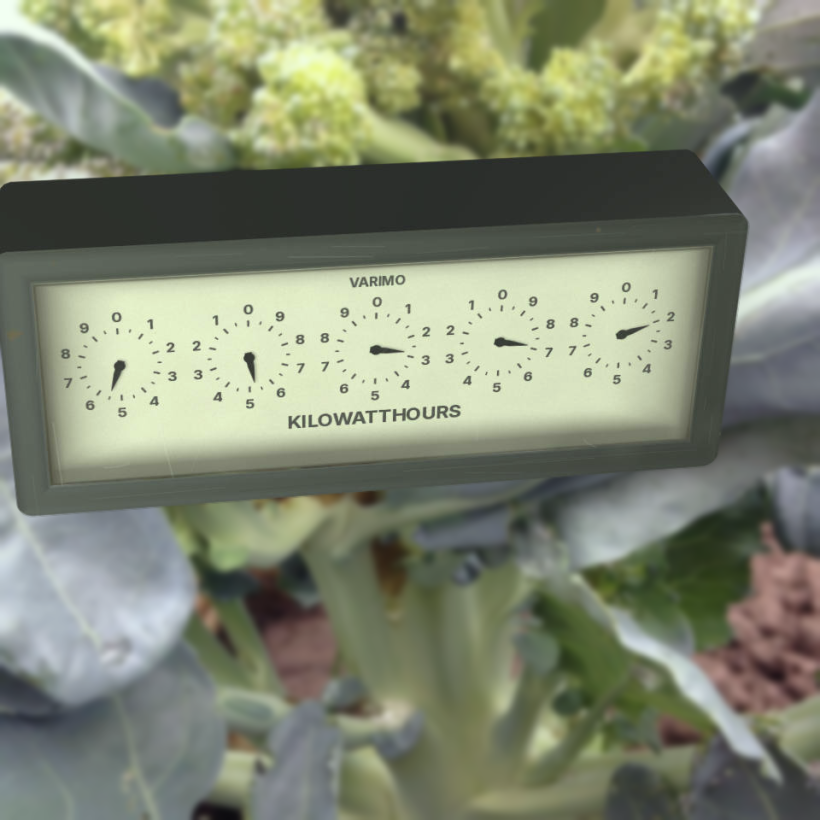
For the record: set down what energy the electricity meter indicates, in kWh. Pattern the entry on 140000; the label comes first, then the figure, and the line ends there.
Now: 55272
